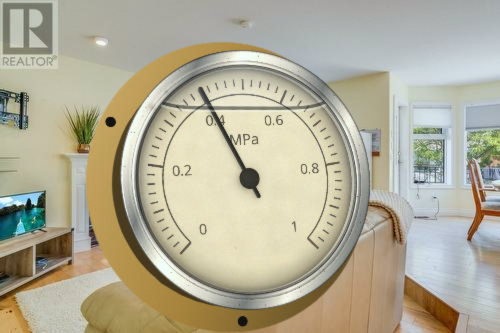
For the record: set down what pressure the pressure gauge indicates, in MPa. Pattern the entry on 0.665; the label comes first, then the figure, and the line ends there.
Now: 0.4
